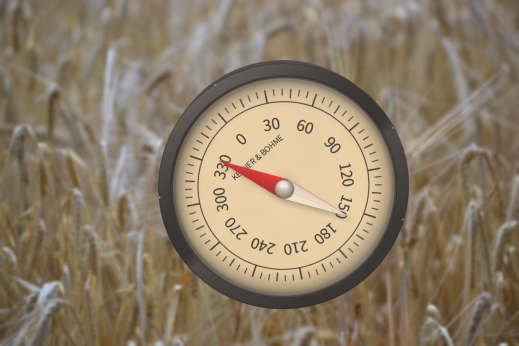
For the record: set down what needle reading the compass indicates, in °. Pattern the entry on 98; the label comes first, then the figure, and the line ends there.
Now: 335
